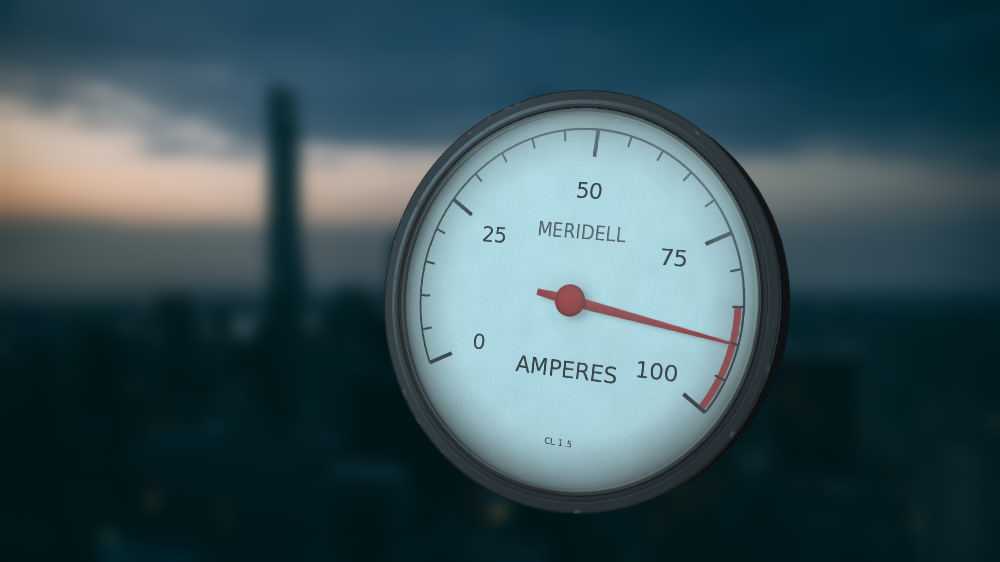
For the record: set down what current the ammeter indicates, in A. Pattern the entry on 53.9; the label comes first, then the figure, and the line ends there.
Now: 90
